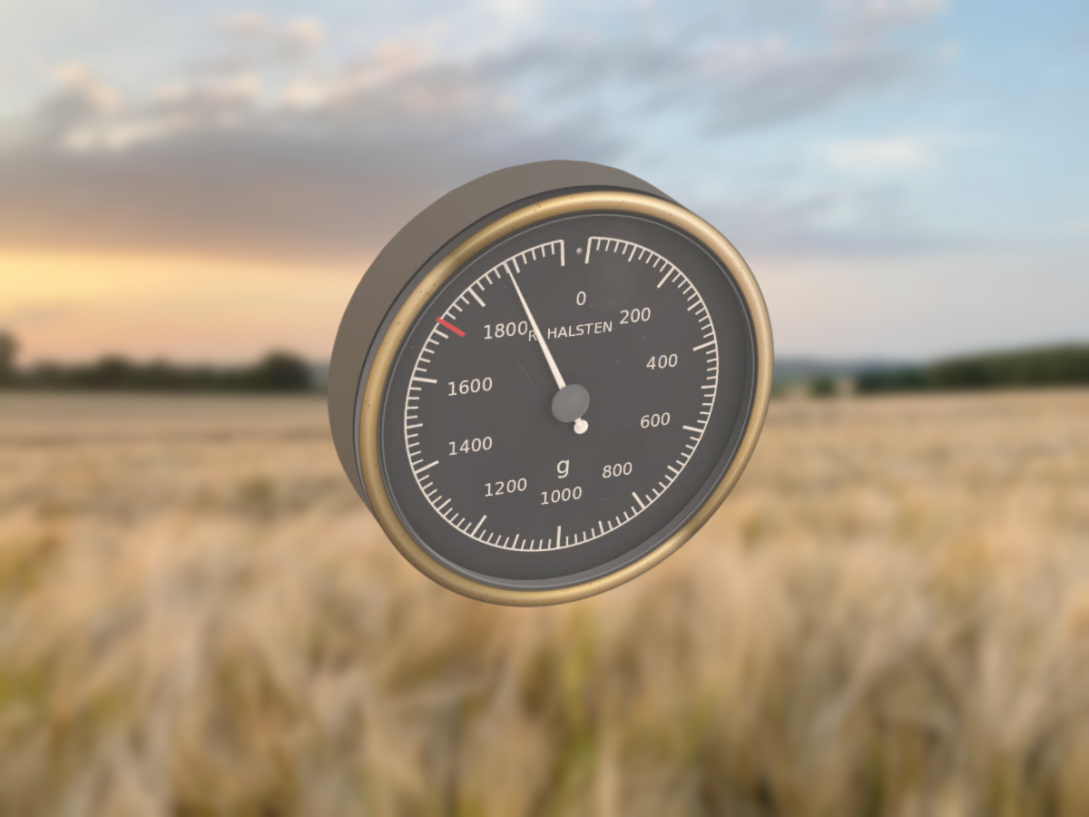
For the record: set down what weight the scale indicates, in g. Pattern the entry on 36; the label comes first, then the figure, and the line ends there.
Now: 1880
